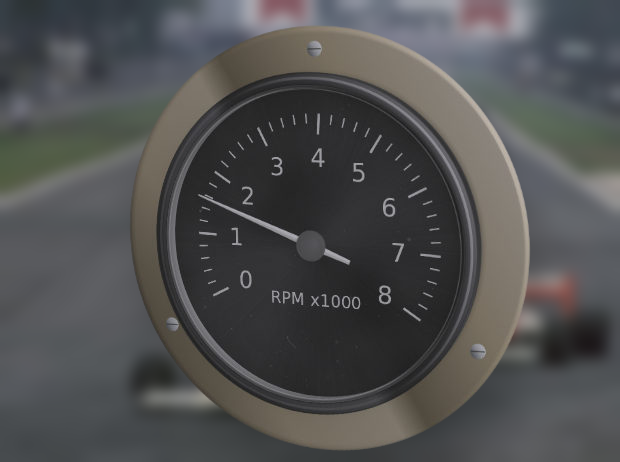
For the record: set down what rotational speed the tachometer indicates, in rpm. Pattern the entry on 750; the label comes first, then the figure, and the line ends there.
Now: 1600
